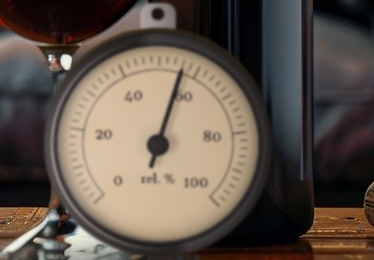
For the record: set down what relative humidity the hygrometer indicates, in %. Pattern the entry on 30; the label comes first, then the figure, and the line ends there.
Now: 56
